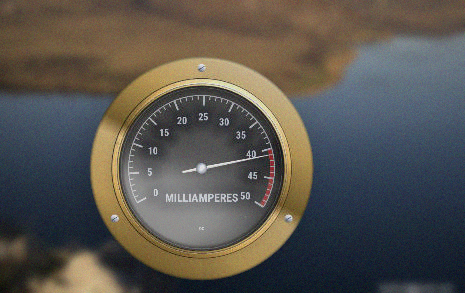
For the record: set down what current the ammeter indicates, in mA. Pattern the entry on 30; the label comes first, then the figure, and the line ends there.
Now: 41
